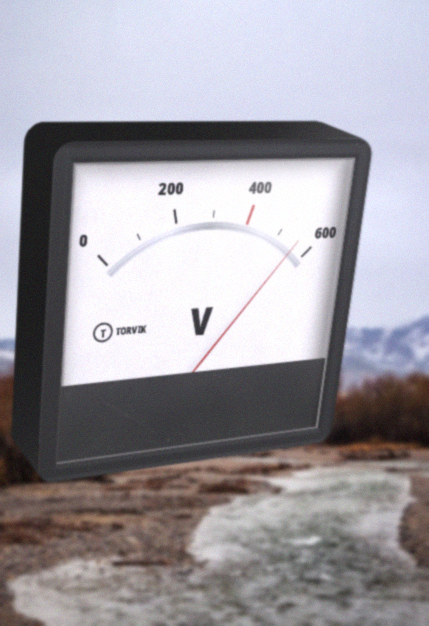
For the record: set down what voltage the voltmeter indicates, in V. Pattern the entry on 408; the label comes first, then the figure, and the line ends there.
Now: 550
